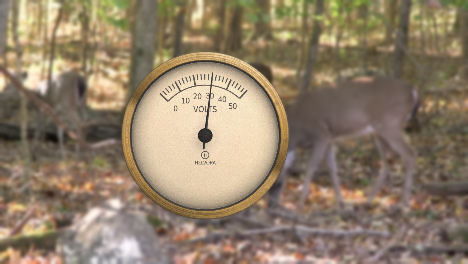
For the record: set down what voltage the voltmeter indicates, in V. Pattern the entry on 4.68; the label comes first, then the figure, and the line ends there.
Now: 30
